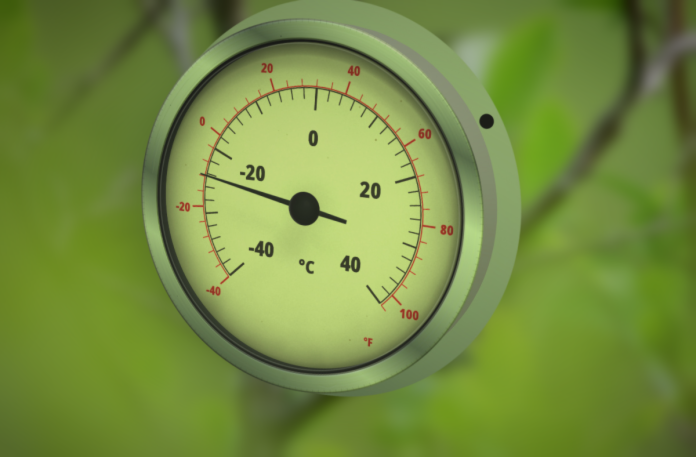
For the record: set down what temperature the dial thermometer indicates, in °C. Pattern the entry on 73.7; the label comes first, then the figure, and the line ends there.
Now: -24
